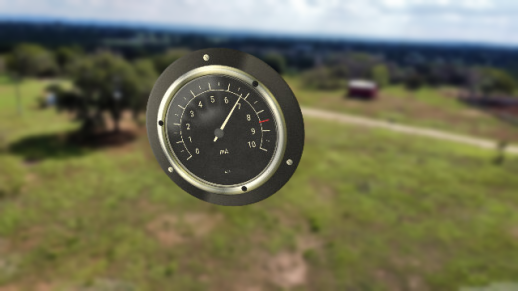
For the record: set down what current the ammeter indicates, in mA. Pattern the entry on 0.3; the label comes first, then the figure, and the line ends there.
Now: 6.75
